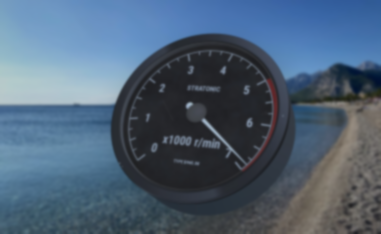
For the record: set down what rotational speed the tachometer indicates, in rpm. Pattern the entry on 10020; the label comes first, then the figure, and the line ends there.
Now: 6875
